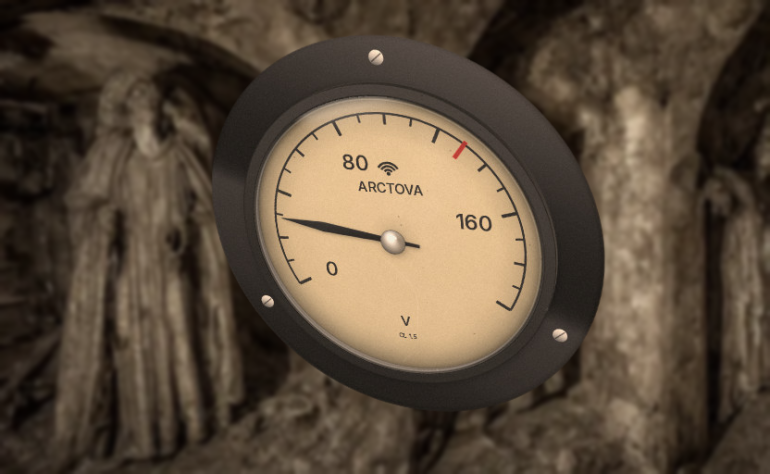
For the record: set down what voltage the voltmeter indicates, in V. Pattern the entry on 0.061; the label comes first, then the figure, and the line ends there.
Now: 30
